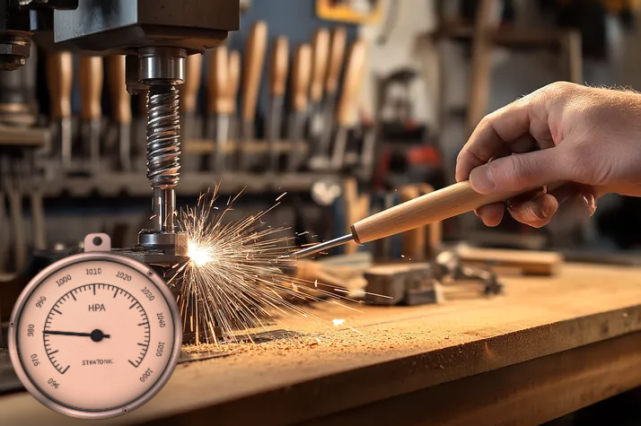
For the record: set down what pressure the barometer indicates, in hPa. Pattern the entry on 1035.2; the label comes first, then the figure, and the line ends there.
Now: 980
